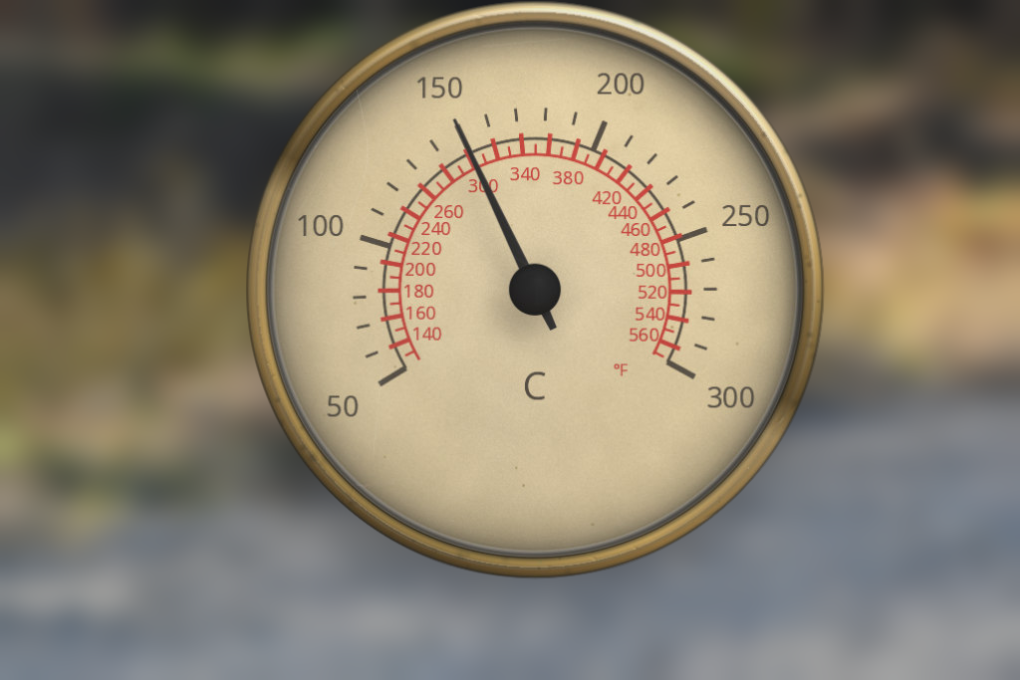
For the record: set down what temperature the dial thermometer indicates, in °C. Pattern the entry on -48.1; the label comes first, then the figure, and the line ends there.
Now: 150
